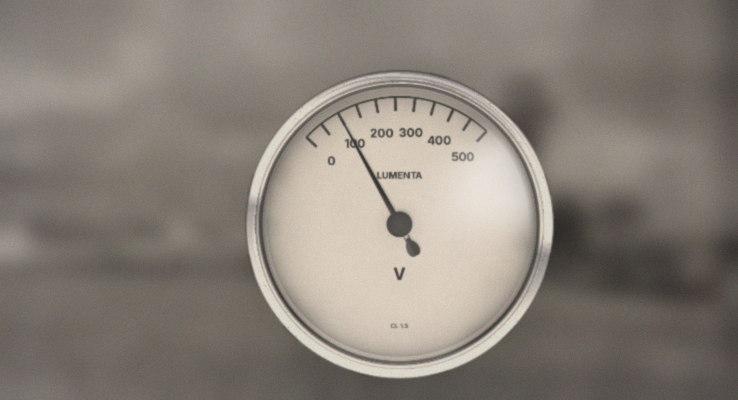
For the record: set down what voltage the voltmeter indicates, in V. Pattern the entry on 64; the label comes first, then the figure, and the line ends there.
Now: 100
